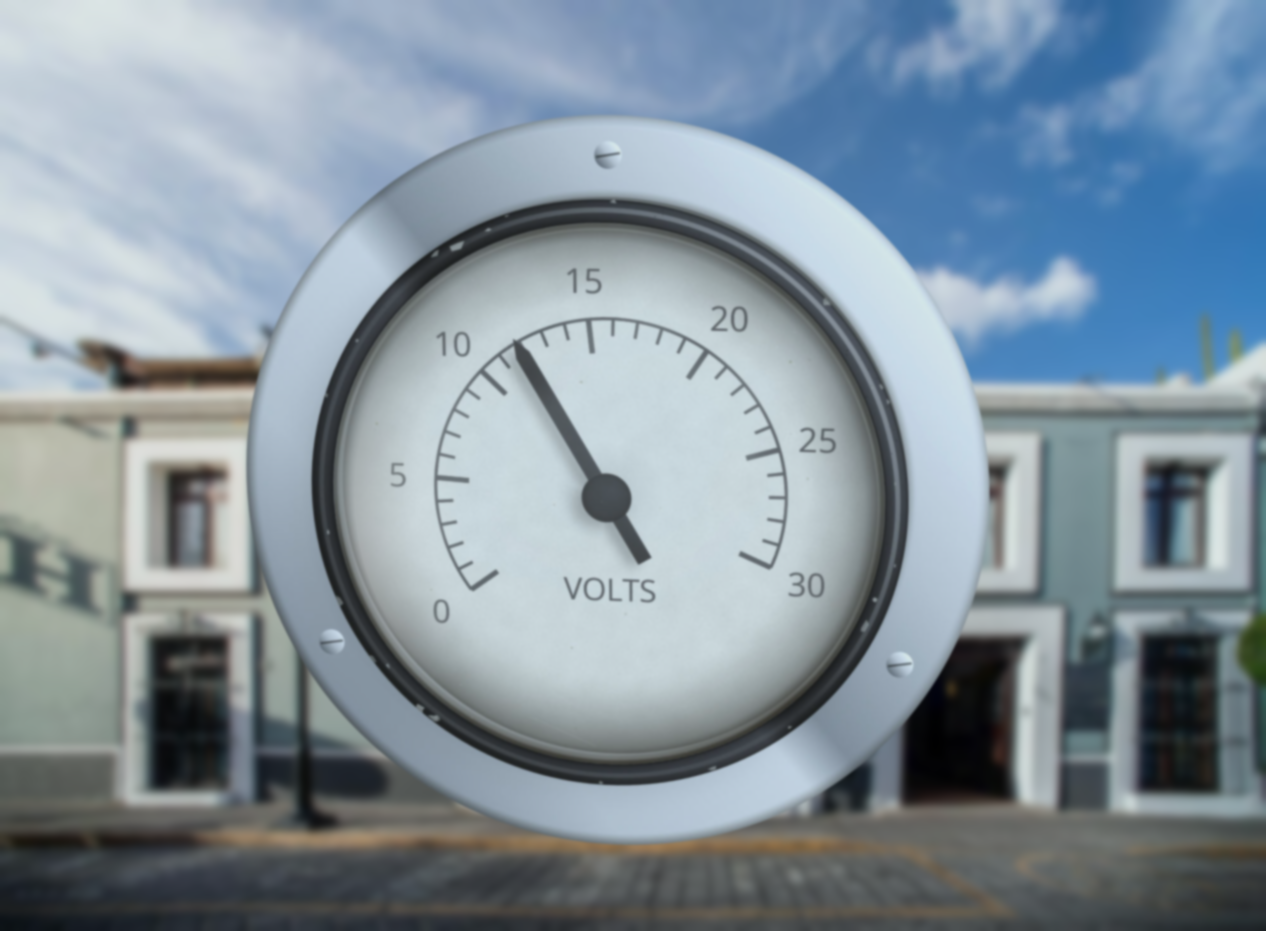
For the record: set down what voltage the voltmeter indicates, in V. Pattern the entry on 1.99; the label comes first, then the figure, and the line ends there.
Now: 12
